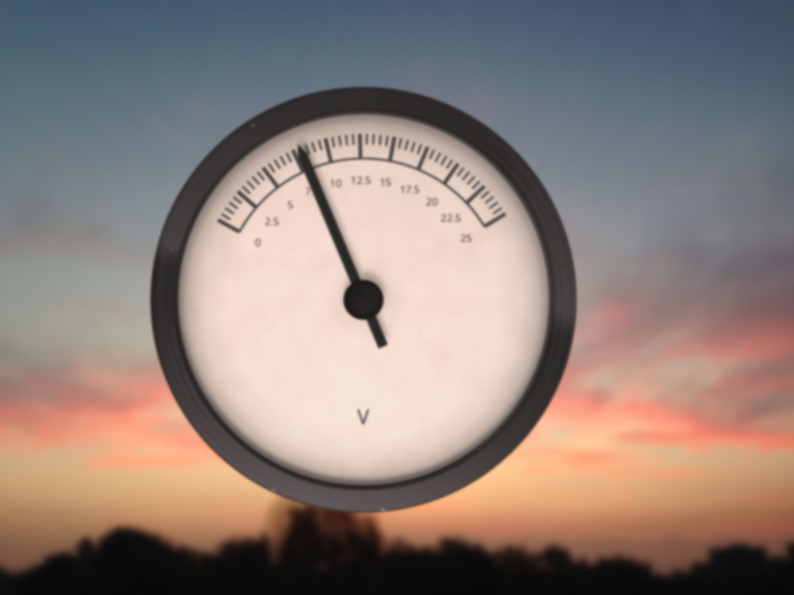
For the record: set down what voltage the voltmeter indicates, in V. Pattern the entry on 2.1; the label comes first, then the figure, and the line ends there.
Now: 8
